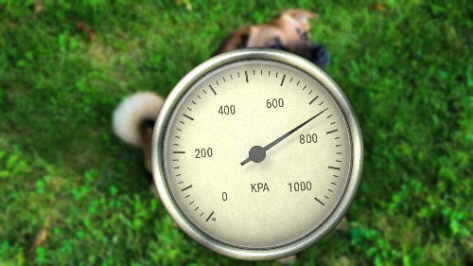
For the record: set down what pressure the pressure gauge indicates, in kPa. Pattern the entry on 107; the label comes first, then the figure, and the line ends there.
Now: 740
